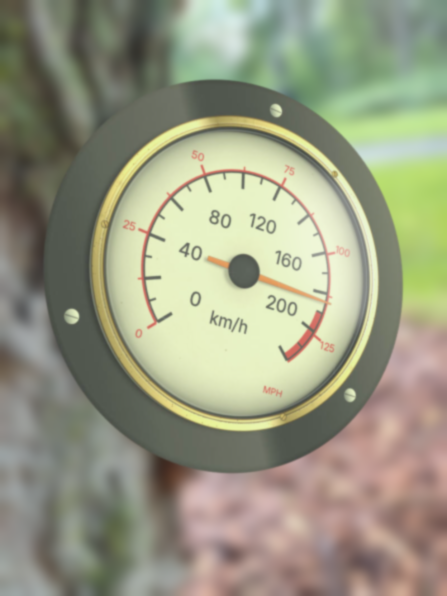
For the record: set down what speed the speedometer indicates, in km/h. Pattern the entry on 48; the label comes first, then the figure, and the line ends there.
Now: 185
